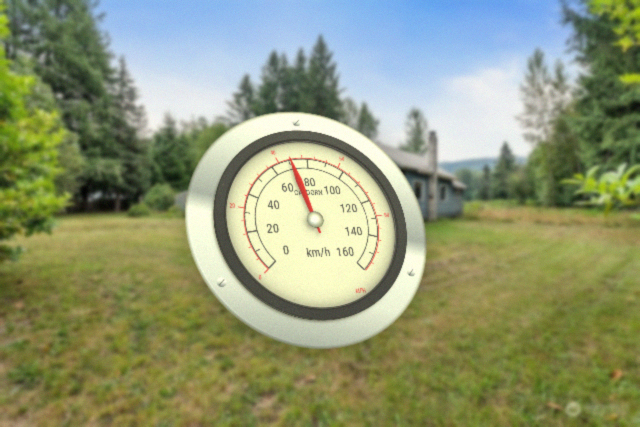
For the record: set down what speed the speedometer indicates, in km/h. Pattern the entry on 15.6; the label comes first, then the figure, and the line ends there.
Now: 70
